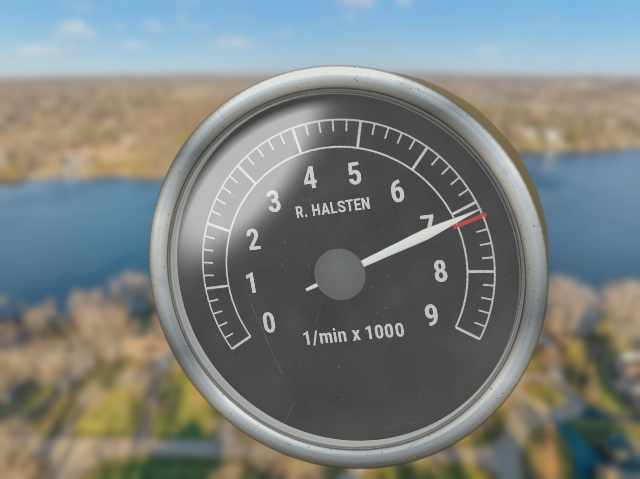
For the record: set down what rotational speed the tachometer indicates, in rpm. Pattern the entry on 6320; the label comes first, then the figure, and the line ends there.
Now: 7100
